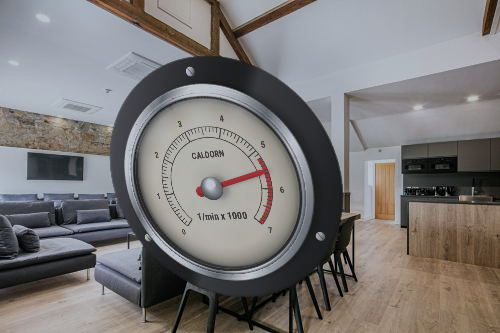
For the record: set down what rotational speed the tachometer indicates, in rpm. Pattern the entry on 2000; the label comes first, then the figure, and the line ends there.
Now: 5500
